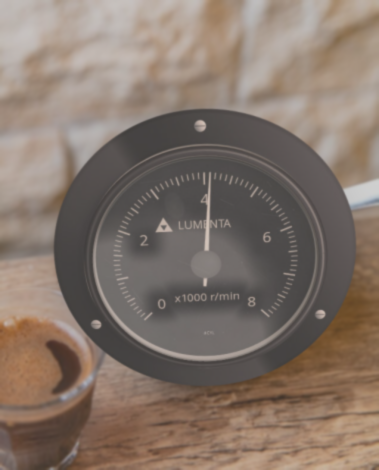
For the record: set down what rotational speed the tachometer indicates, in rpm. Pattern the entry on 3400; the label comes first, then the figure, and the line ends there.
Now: 4100
